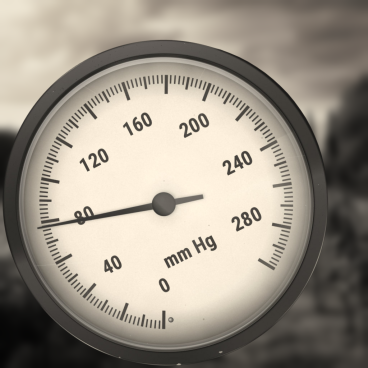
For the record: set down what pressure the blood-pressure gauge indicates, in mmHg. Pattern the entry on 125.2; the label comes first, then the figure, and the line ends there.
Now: 78
